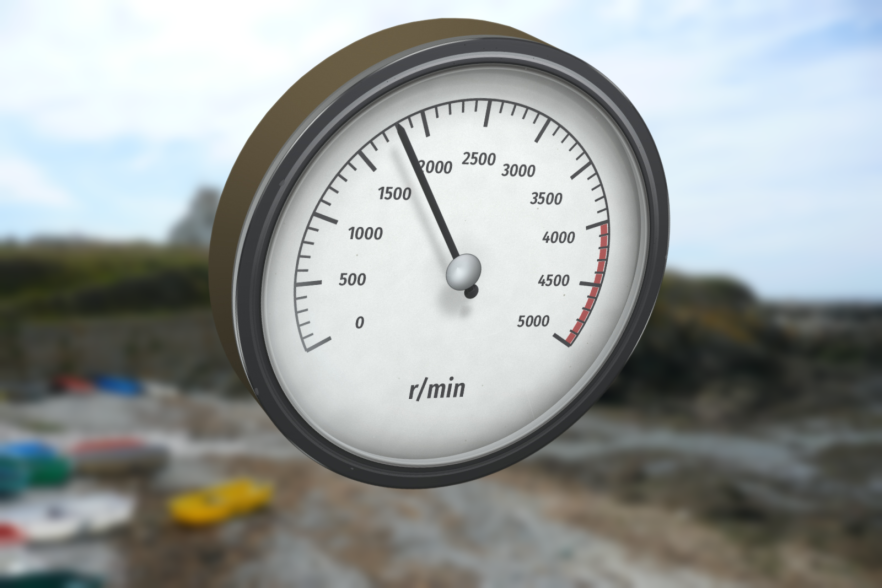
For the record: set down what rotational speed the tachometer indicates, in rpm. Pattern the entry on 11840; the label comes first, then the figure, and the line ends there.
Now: 1800
